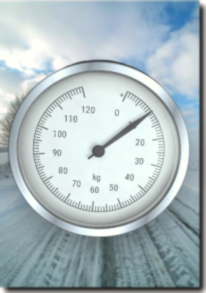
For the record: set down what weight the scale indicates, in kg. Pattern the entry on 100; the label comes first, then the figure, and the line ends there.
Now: 10
